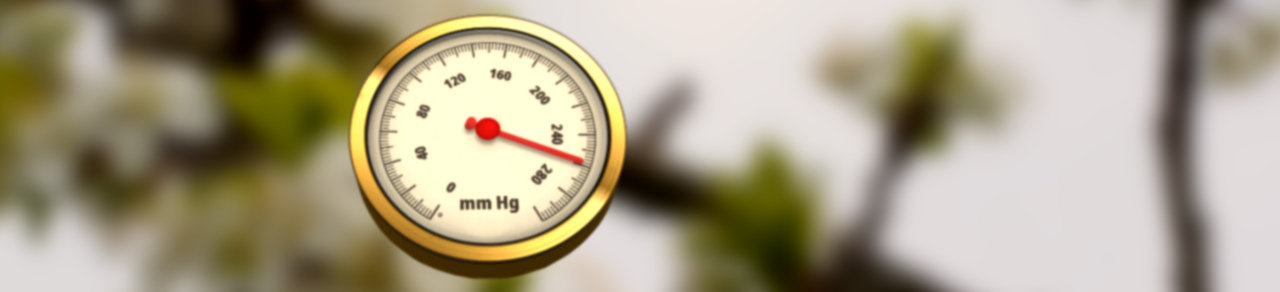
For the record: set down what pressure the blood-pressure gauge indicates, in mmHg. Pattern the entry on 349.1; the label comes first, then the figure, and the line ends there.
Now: 260
